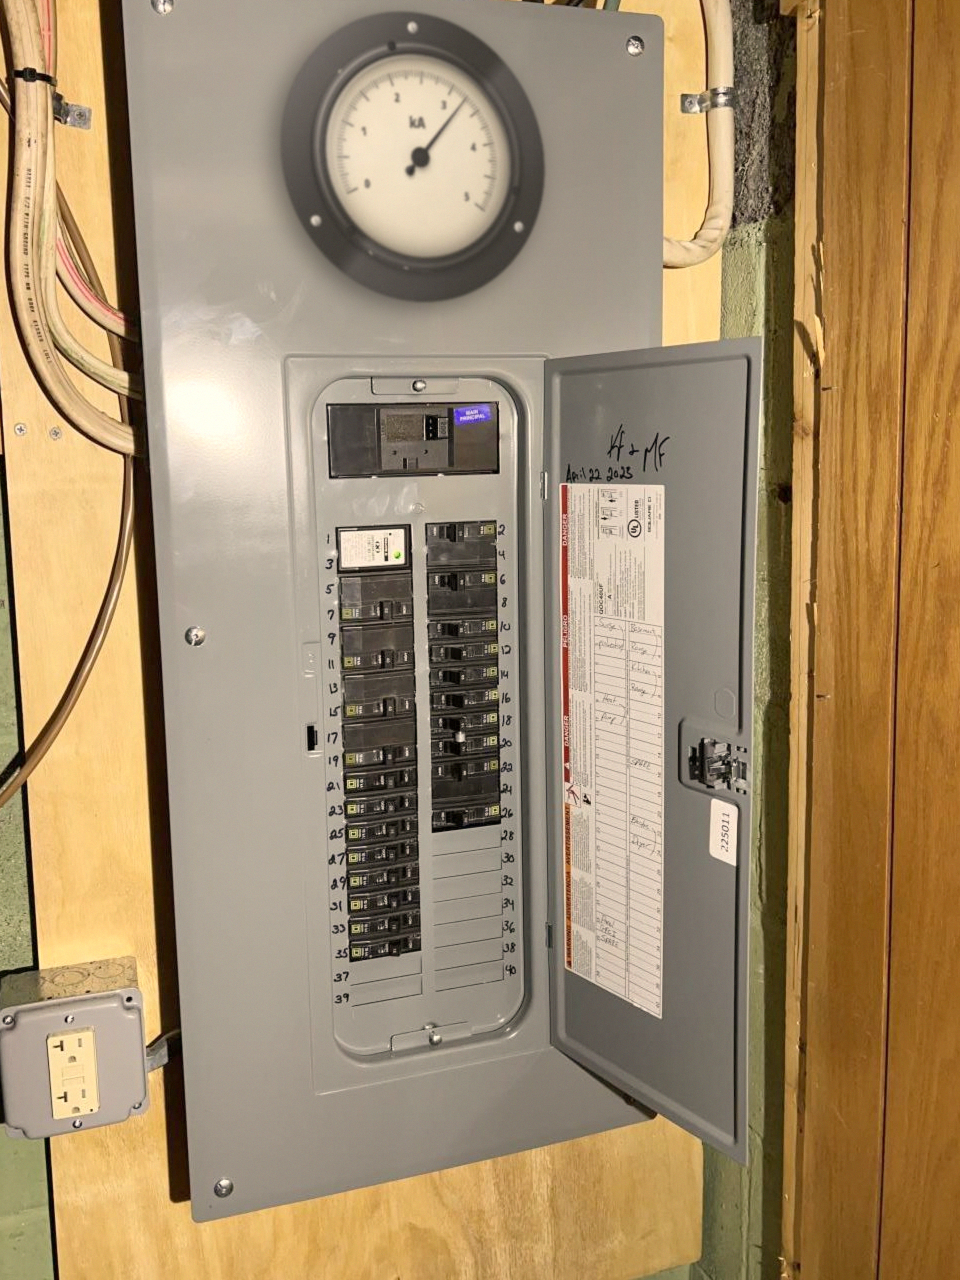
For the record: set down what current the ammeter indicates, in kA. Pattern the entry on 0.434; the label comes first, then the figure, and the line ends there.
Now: 3.25
